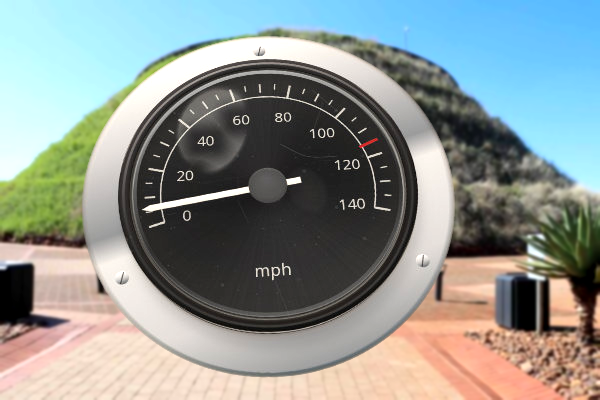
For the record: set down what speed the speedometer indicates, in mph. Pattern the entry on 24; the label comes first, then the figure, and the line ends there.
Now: 5
